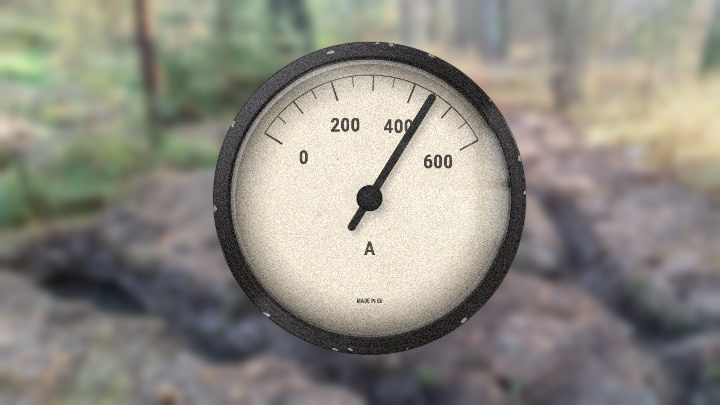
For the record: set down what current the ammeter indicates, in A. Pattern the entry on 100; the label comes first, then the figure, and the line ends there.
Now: 450
